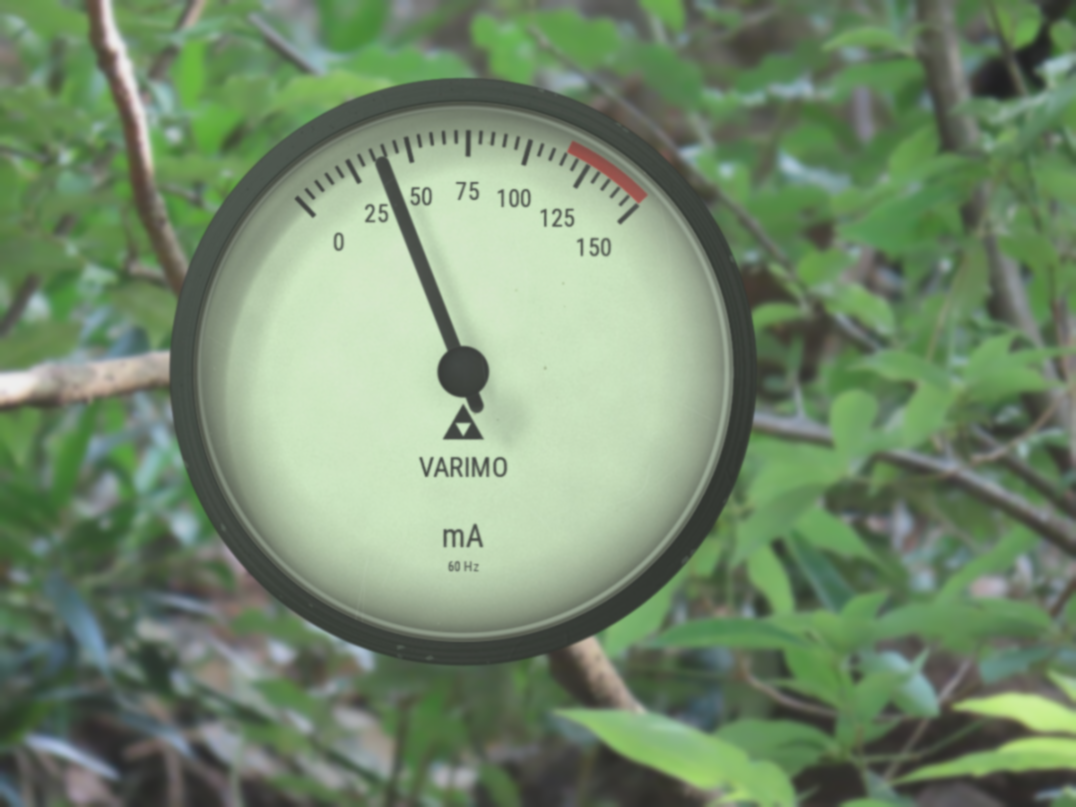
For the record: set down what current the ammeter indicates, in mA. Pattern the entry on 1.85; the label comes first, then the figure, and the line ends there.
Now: 37.5
